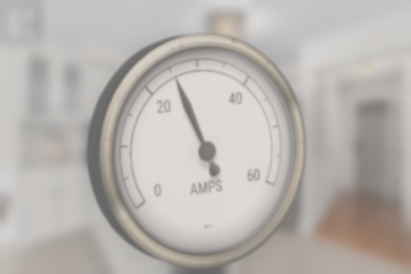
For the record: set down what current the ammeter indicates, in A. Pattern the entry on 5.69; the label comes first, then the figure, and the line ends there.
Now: 25
